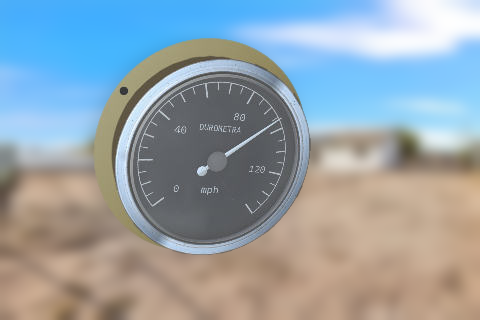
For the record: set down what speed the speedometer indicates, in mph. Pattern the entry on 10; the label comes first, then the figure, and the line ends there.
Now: 95
